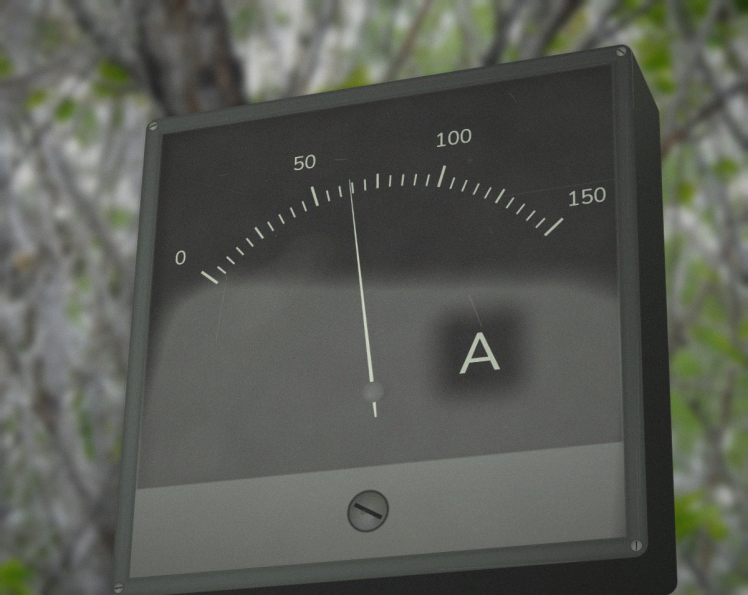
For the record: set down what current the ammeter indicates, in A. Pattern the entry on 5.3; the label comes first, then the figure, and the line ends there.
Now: 65
